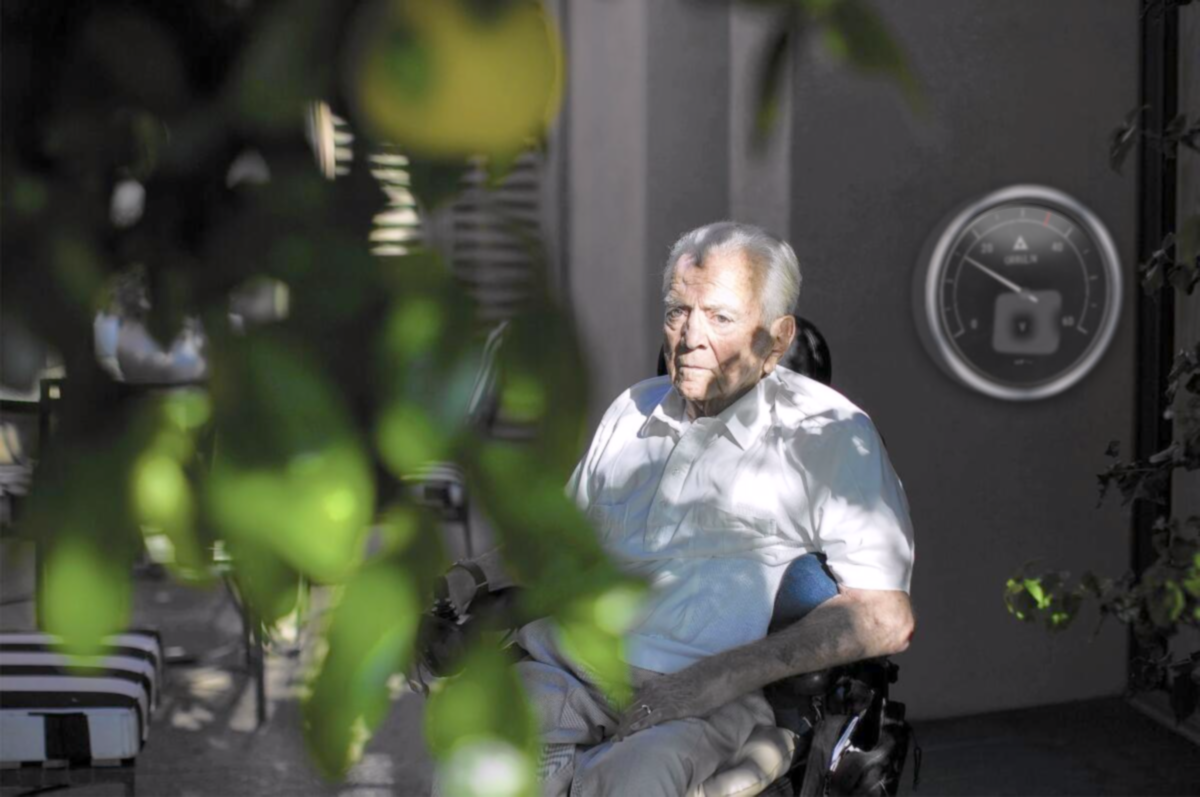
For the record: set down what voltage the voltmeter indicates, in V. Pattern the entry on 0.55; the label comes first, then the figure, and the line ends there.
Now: 15
